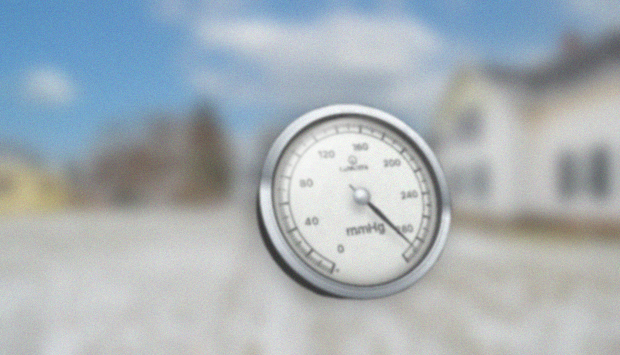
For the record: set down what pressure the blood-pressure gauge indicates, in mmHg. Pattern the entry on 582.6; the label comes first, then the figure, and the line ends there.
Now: 290
